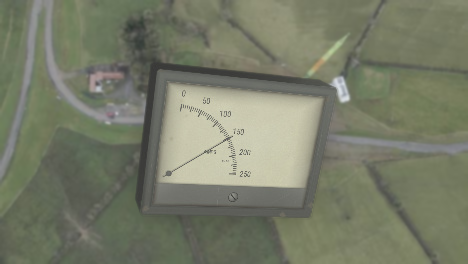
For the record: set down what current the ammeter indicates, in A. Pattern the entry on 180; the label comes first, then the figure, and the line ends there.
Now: 150
